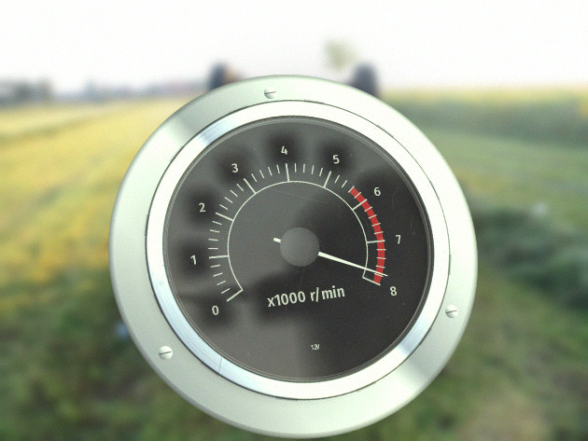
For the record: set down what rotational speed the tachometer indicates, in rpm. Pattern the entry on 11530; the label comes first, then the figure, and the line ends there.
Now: 7800
